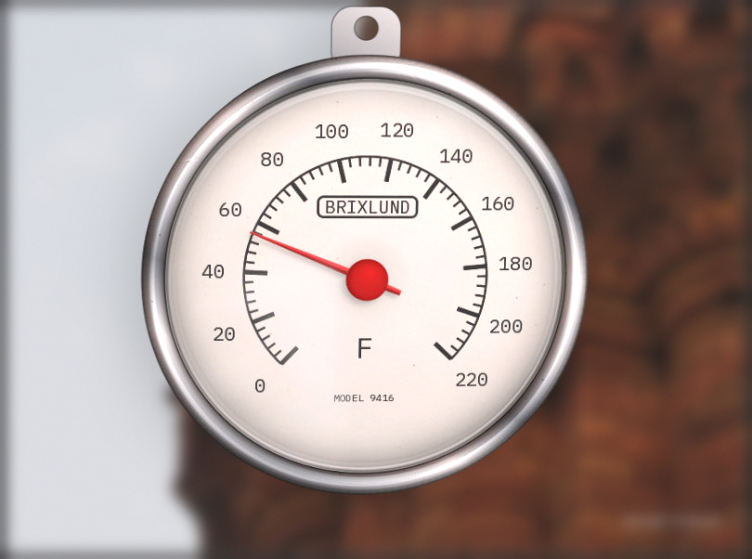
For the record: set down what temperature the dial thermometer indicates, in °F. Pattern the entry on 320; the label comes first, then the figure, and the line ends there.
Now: 56
